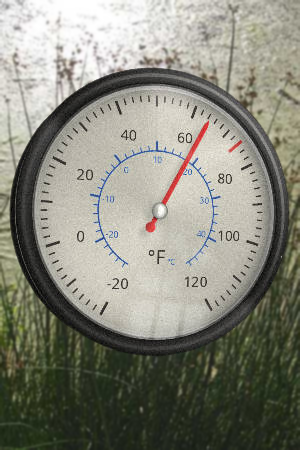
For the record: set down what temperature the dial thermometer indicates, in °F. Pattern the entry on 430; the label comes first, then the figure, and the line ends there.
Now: 64
